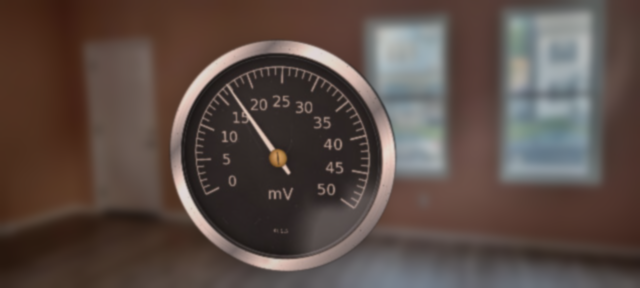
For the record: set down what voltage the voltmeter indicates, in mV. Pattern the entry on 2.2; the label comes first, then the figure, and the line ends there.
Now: 17
